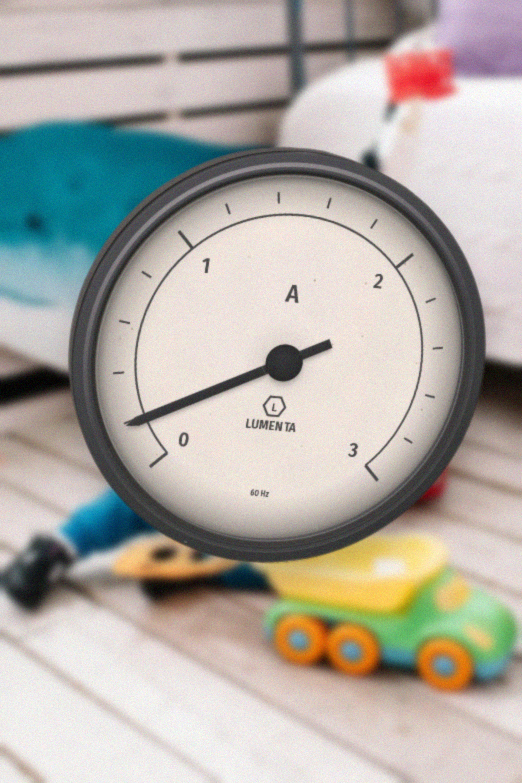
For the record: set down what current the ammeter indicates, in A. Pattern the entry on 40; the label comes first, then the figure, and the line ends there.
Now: 0.2
